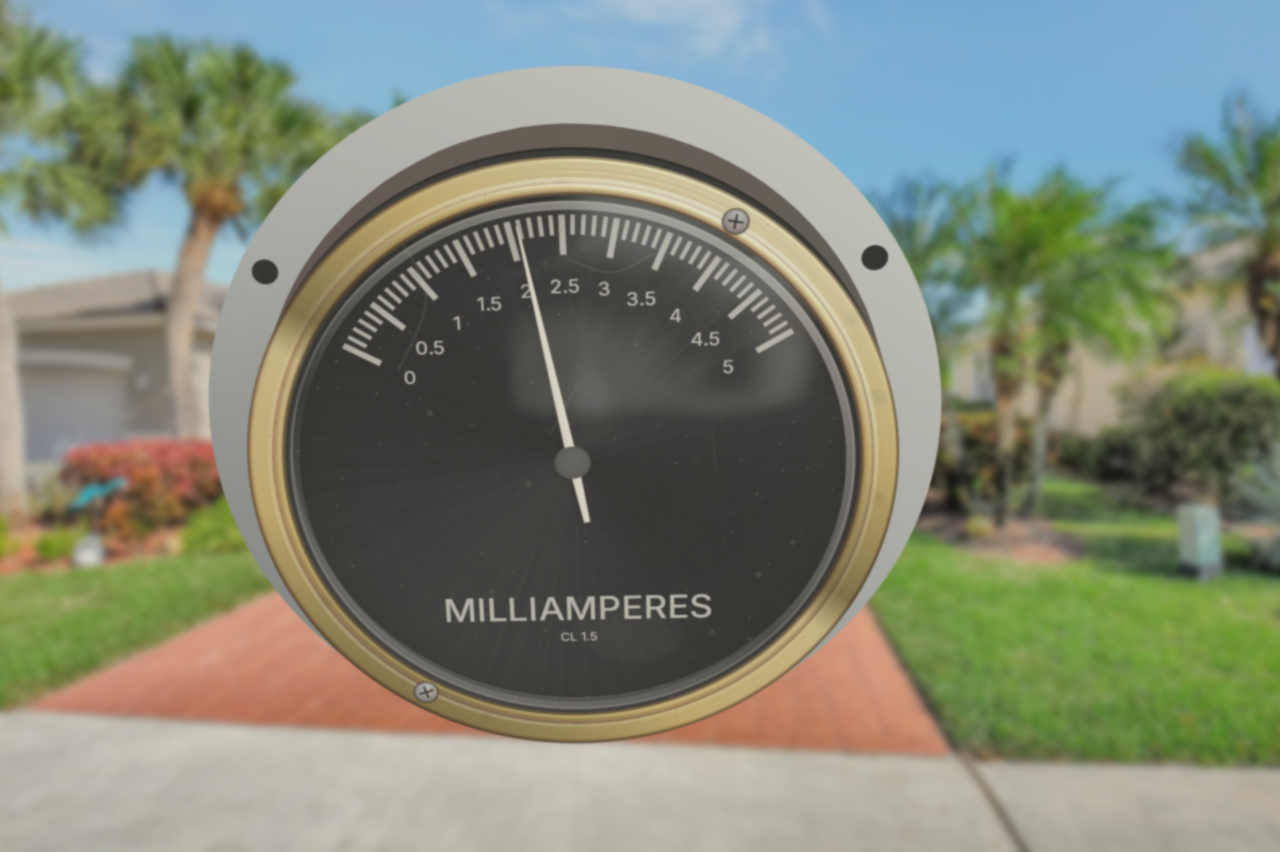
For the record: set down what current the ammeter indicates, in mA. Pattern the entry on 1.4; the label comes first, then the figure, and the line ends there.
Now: 2.1
